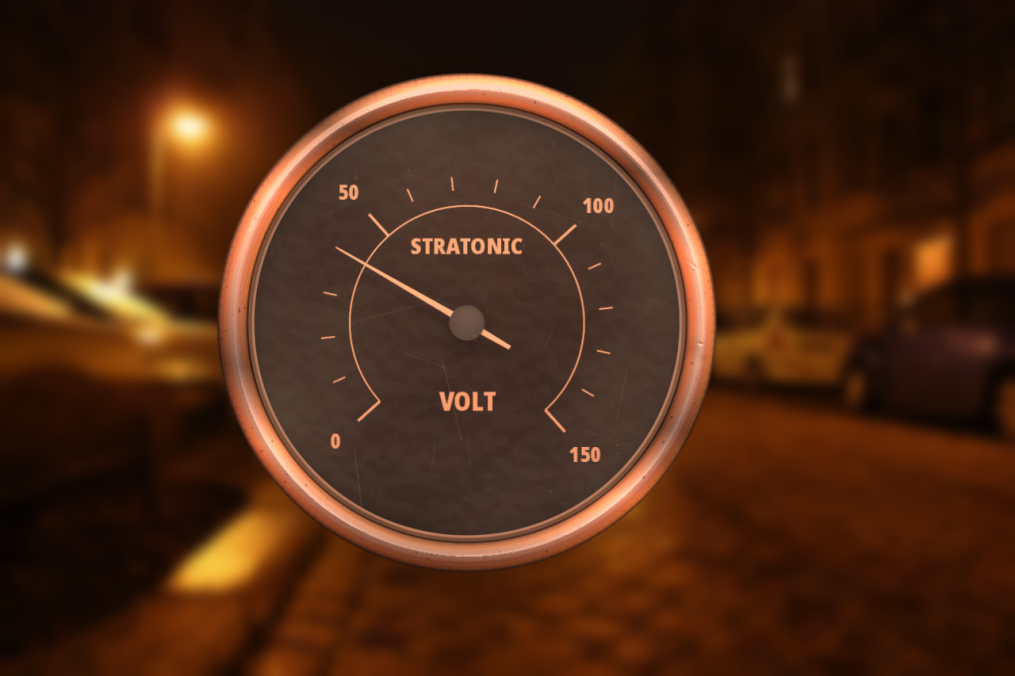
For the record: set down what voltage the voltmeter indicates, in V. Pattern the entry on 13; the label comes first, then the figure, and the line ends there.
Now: 40
